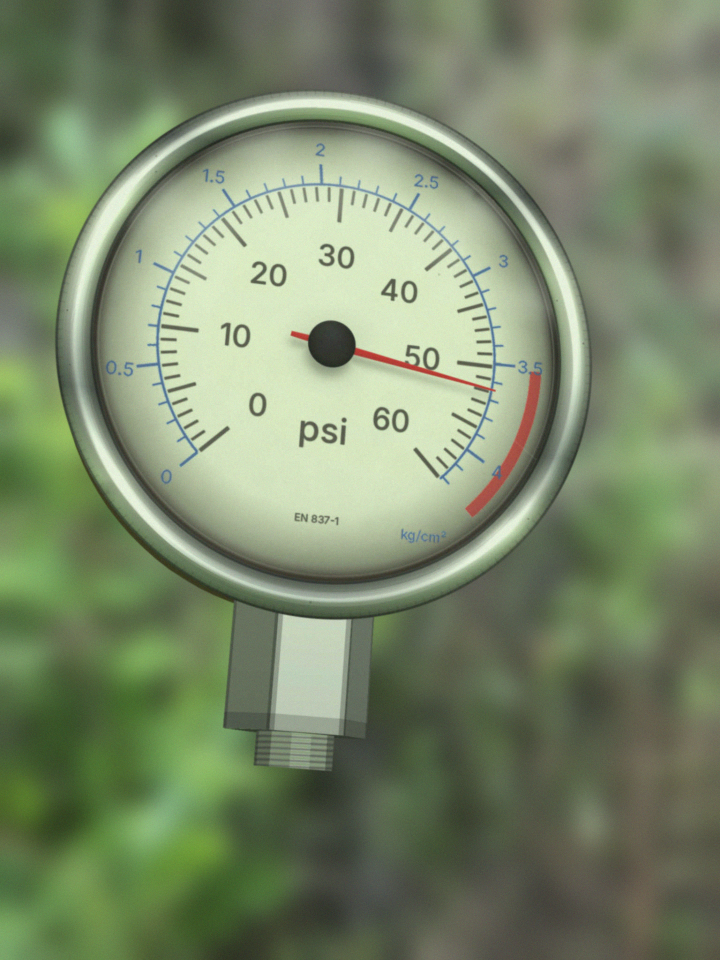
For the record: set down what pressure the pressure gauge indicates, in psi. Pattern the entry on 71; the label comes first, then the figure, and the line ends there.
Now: 52
